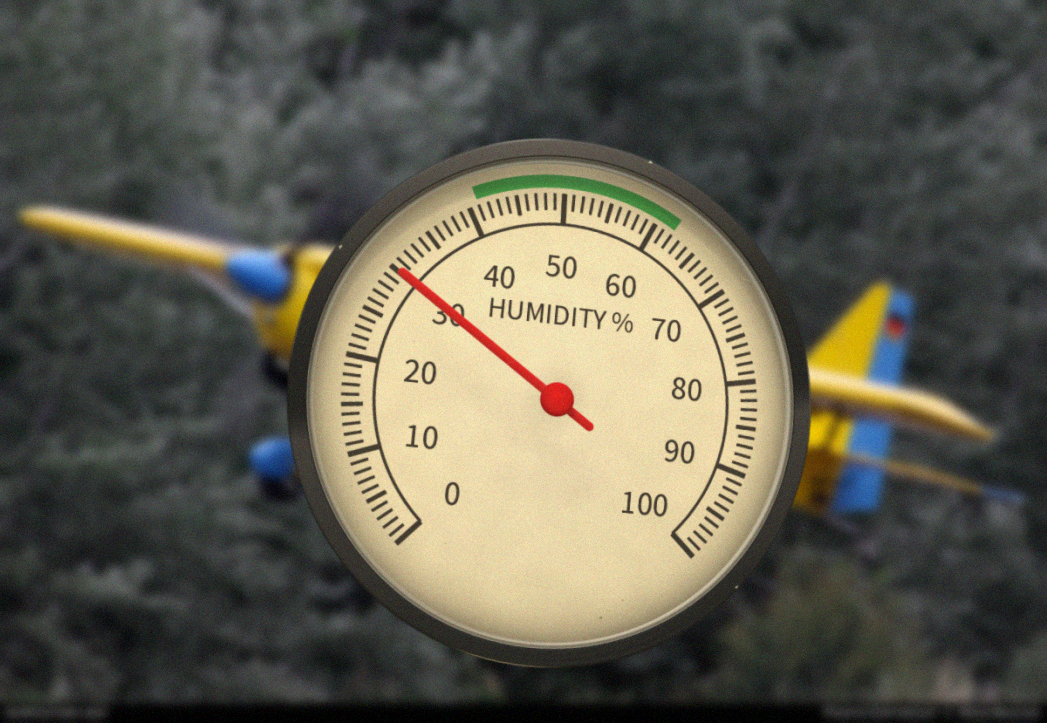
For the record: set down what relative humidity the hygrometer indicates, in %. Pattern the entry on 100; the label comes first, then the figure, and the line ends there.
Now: 30
